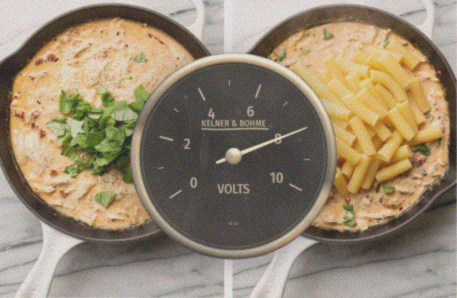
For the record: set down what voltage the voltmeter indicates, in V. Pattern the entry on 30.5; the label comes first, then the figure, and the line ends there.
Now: 8
